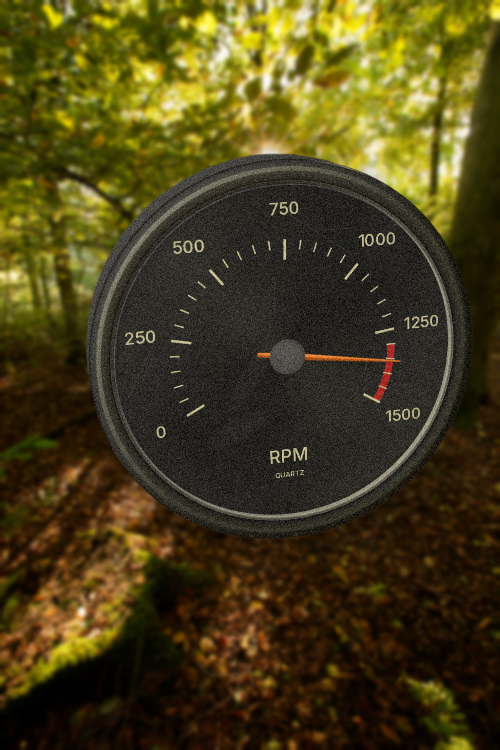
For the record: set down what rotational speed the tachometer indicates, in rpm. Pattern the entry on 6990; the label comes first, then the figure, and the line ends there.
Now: 1350
